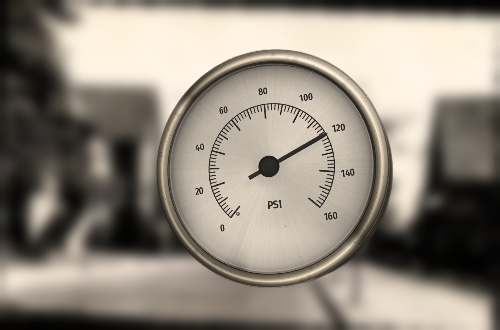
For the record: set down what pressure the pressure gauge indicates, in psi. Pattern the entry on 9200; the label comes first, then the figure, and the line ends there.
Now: 120
